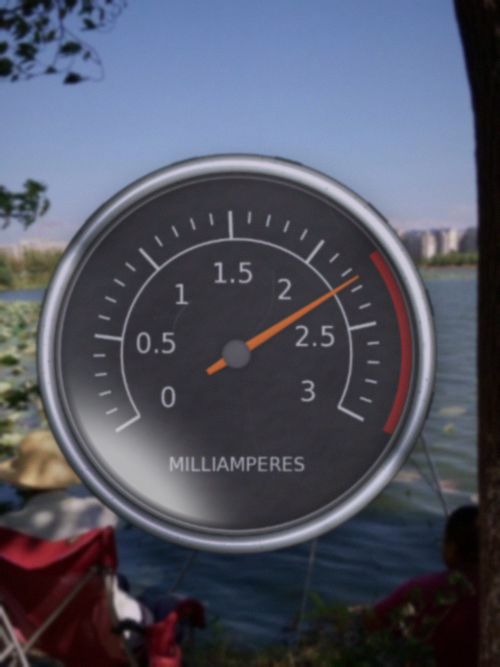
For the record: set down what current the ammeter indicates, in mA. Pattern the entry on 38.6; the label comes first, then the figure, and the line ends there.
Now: 2.25
